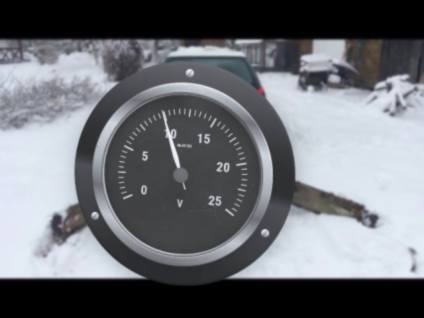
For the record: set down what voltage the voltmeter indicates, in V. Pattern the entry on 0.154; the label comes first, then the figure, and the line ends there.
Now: 10
